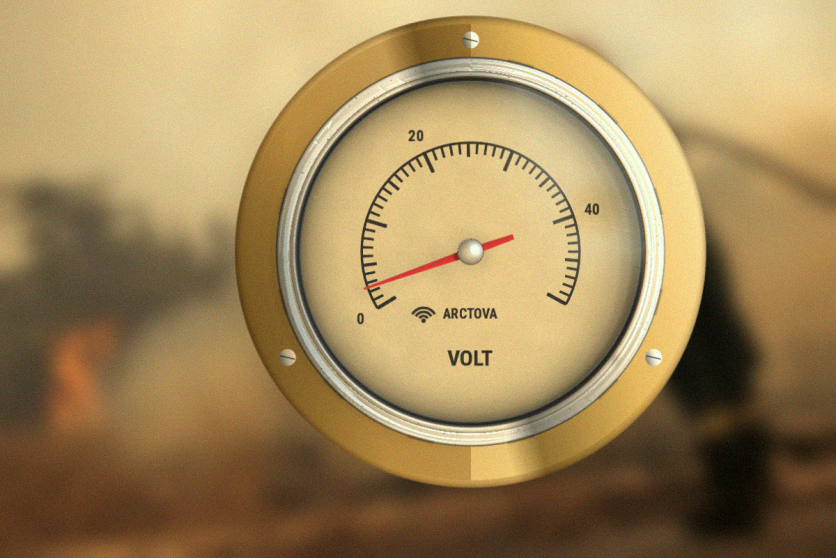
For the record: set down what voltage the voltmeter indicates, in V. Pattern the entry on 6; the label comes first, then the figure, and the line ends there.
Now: 2.5
